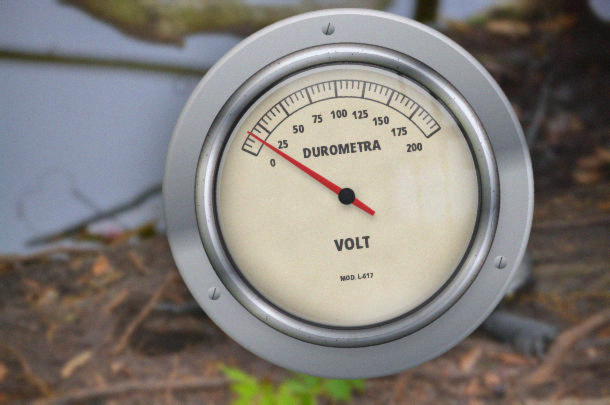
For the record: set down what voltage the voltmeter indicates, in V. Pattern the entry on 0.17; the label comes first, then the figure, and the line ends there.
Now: 15
